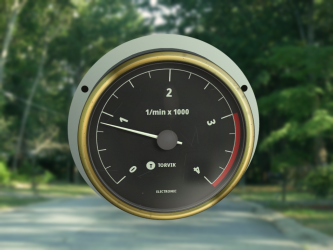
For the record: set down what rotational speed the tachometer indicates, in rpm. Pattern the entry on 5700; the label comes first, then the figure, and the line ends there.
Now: 875
